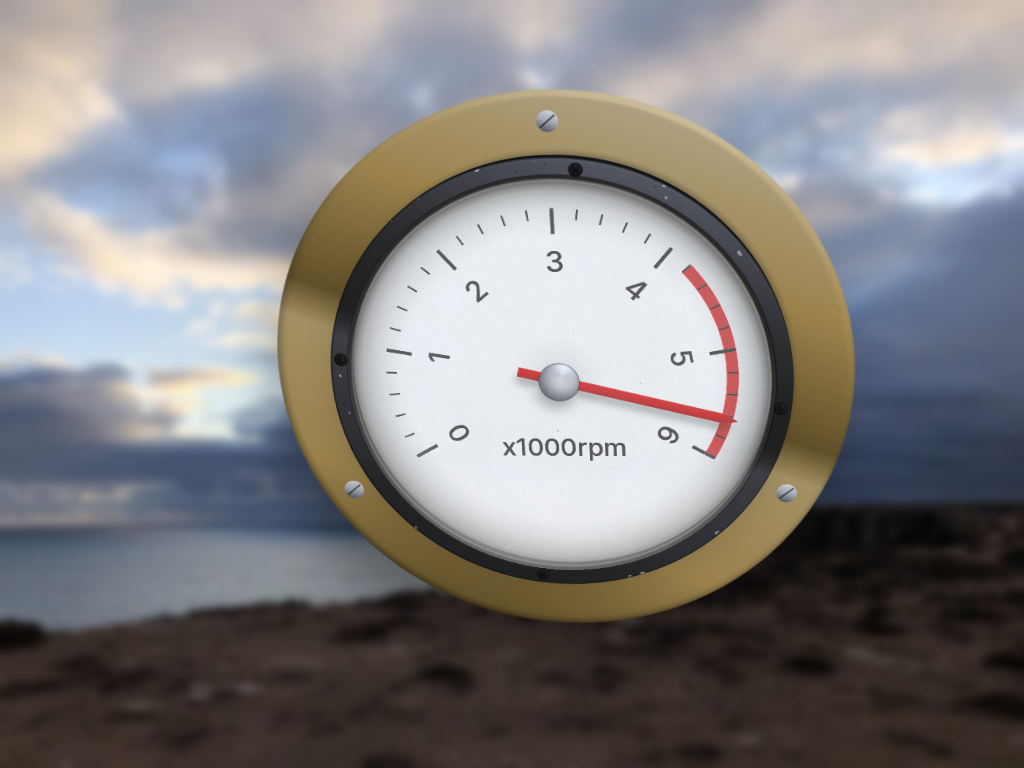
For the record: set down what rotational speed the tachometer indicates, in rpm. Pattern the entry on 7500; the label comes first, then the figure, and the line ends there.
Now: 5600
